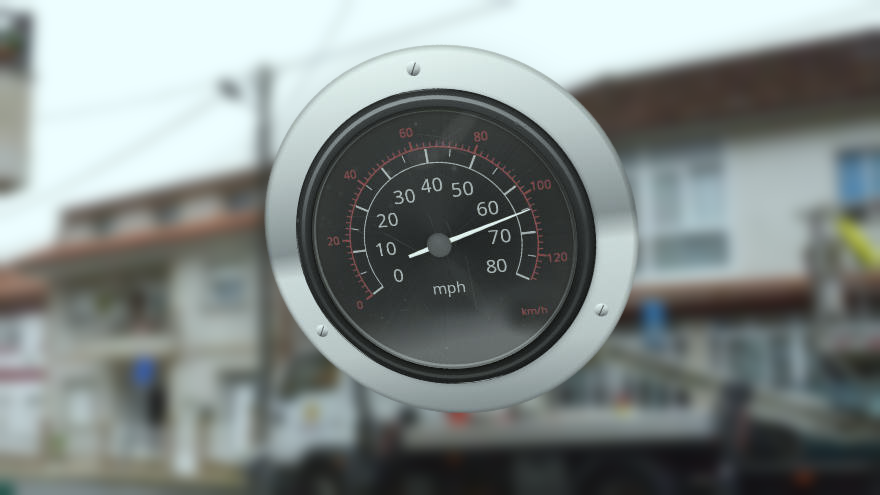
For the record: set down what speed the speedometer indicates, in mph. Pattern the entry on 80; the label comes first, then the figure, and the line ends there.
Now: 65
